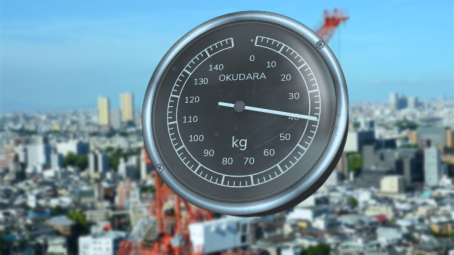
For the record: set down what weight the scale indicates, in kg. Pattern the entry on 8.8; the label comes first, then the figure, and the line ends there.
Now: 40
